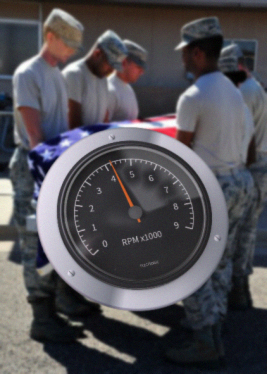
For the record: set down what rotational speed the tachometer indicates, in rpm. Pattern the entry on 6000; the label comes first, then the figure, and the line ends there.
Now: 4200
